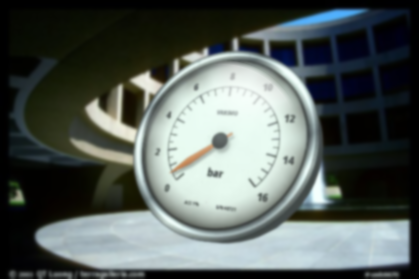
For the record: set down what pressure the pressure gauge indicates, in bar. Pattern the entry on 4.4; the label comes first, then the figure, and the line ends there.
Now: 0.5
